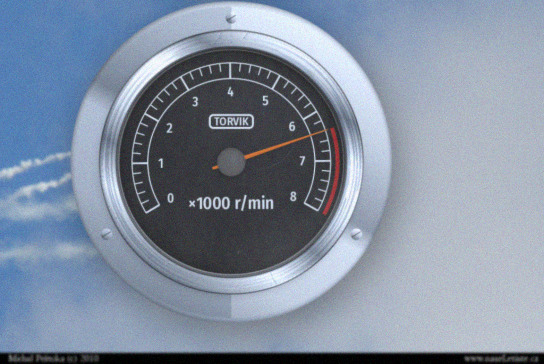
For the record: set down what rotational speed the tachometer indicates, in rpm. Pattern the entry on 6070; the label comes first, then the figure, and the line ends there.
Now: 6400
